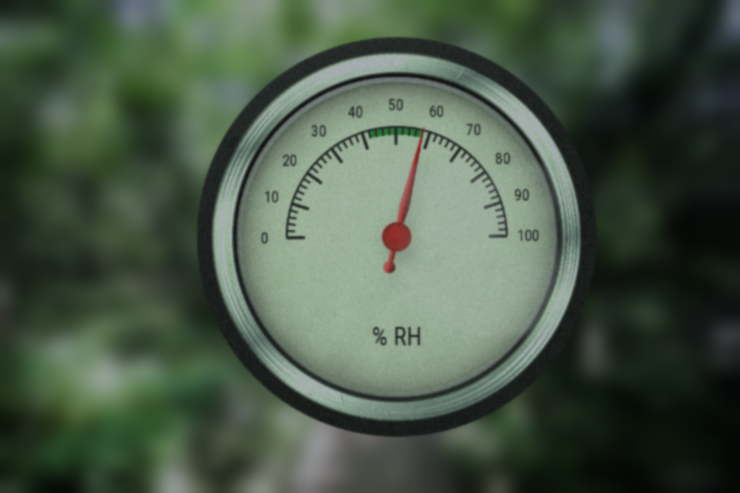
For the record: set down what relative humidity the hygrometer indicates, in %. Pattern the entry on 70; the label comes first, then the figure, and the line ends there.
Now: 58
